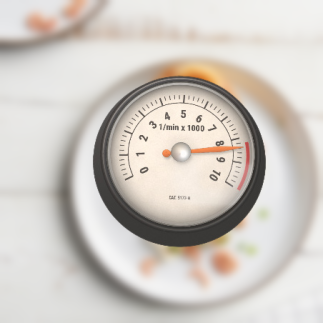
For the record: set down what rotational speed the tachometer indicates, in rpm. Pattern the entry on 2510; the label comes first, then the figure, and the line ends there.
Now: 8400
